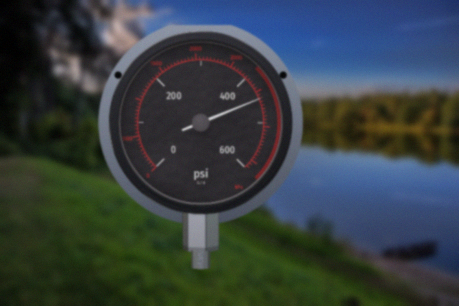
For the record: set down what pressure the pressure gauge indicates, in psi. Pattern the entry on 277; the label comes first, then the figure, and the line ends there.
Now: 450
